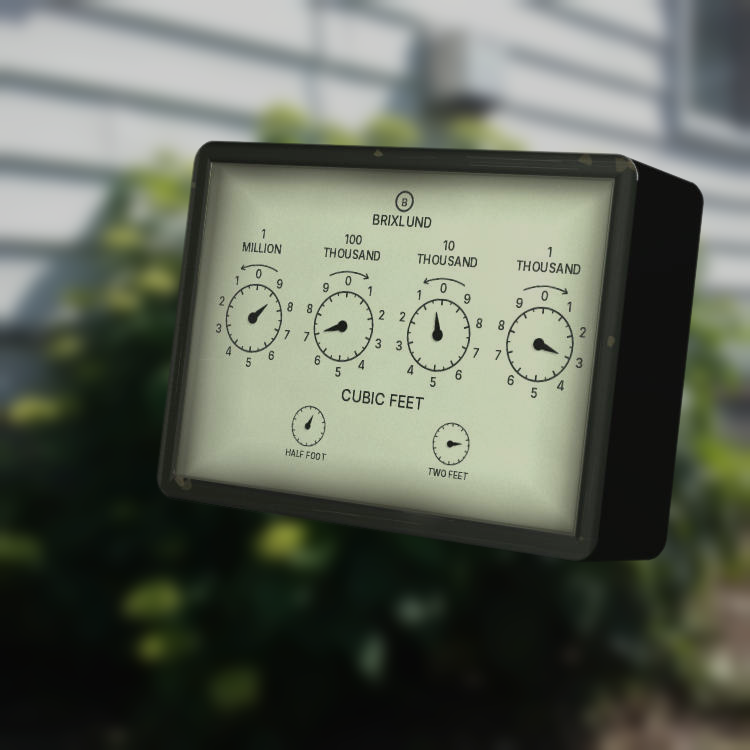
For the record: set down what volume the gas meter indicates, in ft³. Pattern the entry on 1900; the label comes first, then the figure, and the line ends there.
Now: 870300
